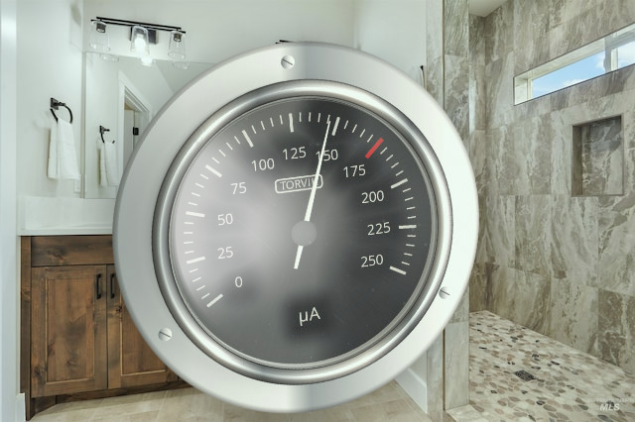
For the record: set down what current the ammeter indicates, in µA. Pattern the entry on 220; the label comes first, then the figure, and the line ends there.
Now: 145
